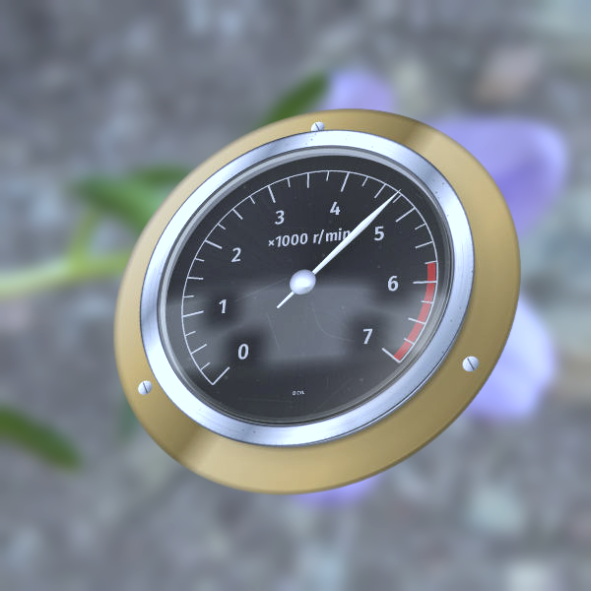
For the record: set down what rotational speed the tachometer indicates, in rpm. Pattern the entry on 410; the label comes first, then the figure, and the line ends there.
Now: 4750
